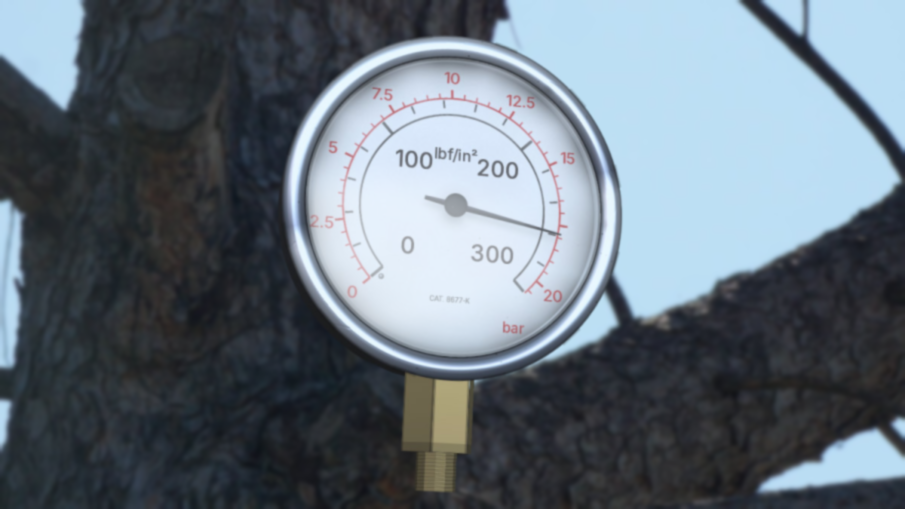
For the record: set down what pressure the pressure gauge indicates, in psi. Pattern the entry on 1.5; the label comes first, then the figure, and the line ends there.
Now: 260
